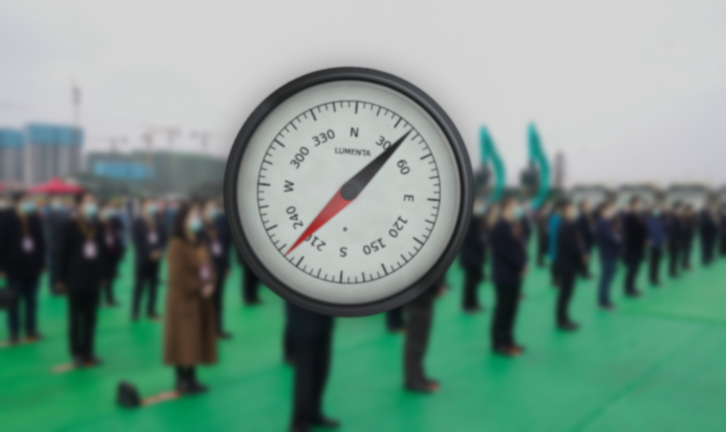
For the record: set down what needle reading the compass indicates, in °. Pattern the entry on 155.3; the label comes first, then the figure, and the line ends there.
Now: 220
